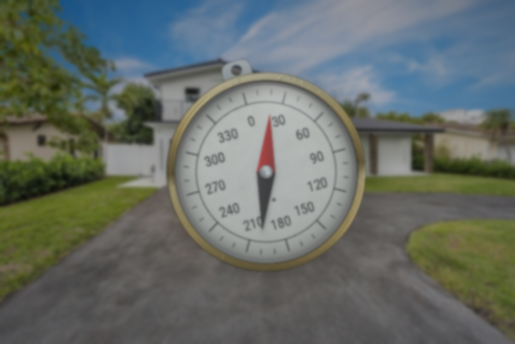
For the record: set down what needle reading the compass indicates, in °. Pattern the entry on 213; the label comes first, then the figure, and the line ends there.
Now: 20
